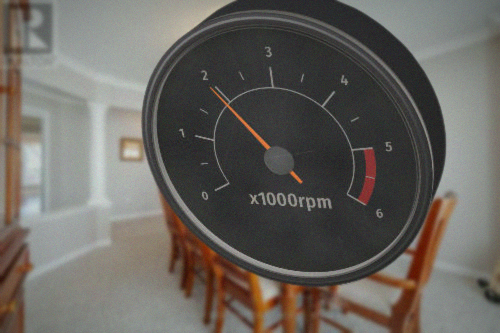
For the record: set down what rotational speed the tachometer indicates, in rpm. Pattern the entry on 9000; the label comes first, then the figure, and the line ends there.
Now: 2000
